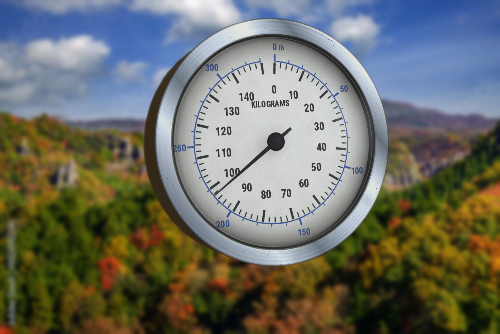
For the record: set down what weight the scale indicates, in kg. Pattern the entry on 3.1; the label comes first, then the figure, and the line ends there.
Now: 98
